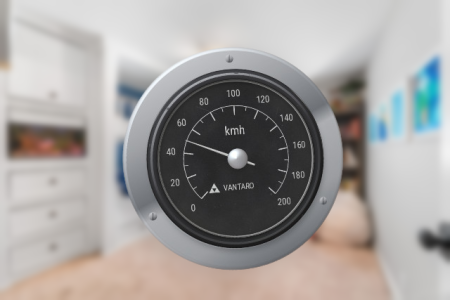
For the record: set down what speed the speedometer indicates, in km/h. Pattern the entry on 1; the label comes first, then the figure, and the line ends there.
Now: 50
